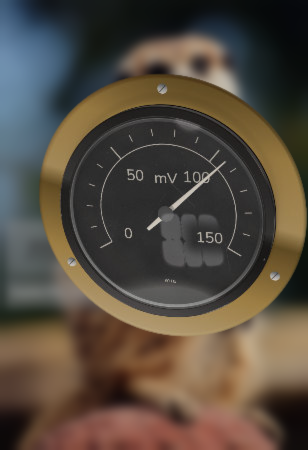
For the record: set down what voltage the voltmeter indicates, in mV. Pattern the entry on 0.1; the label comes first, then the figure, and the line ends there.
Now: 105
